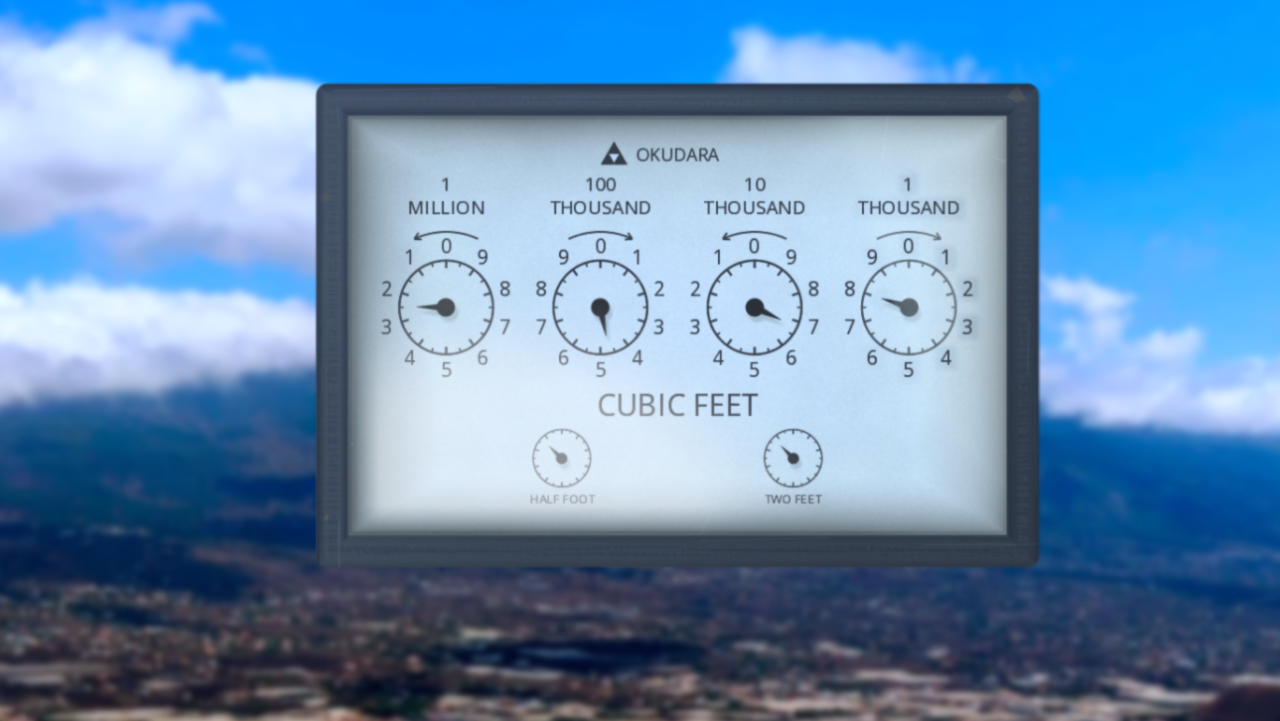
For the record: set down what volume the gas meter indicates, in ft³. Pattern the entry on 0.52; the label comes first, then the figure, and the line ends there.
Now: 246800
